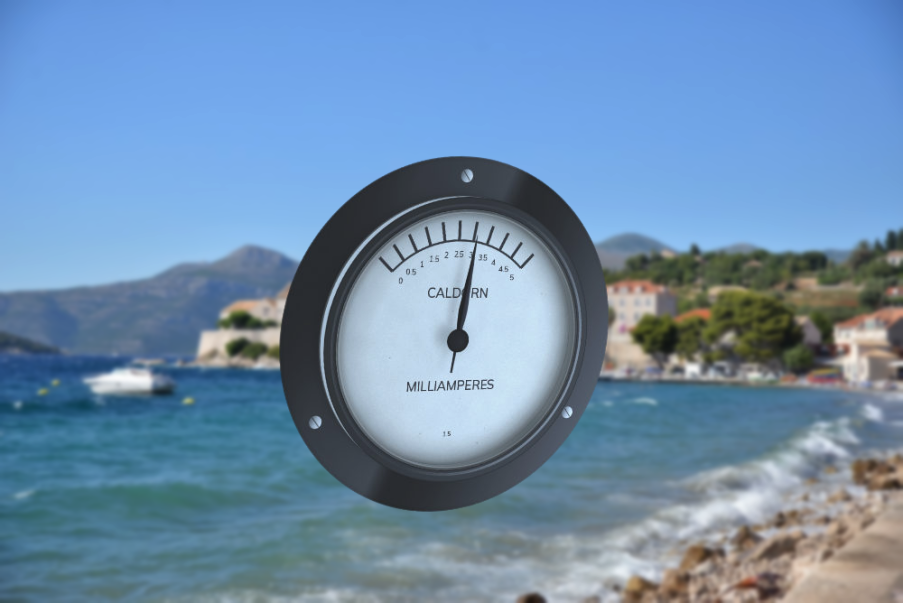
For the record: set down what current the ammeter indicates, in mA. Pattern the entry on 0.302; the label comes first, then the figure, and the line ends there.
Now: 3
